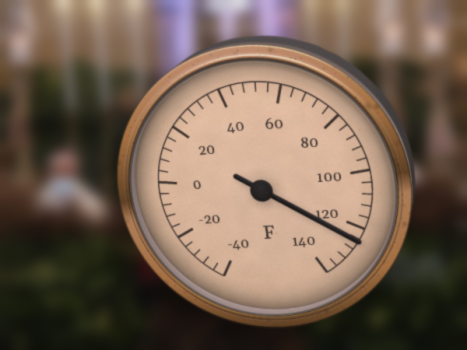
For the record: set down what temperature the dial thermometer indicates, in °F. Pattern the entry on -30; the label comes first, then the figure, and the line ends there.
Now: 124
